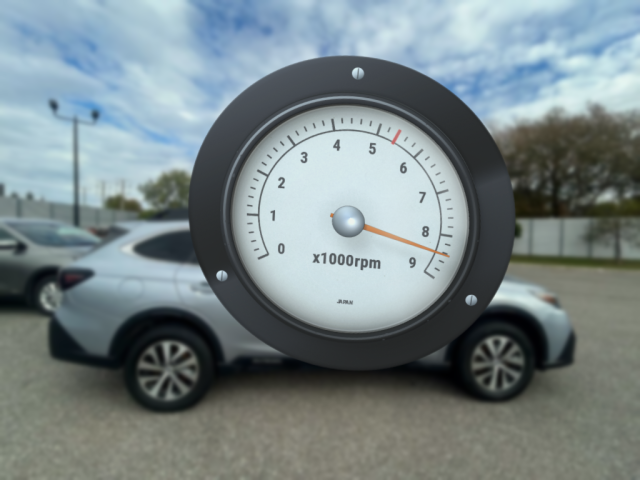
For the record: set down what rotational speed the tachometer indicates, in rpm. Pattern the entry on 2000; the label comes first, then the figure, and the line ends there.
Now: 8400
